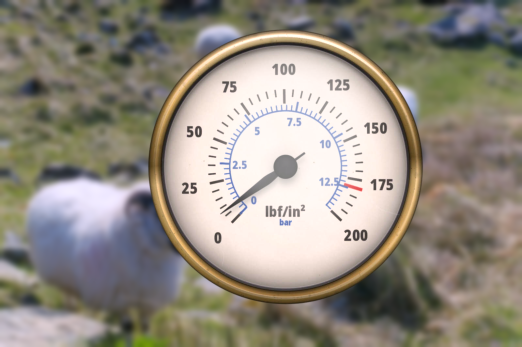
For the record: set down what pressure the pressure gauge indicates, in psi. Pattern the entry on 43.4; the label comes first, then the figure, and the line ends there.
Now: 7.5
